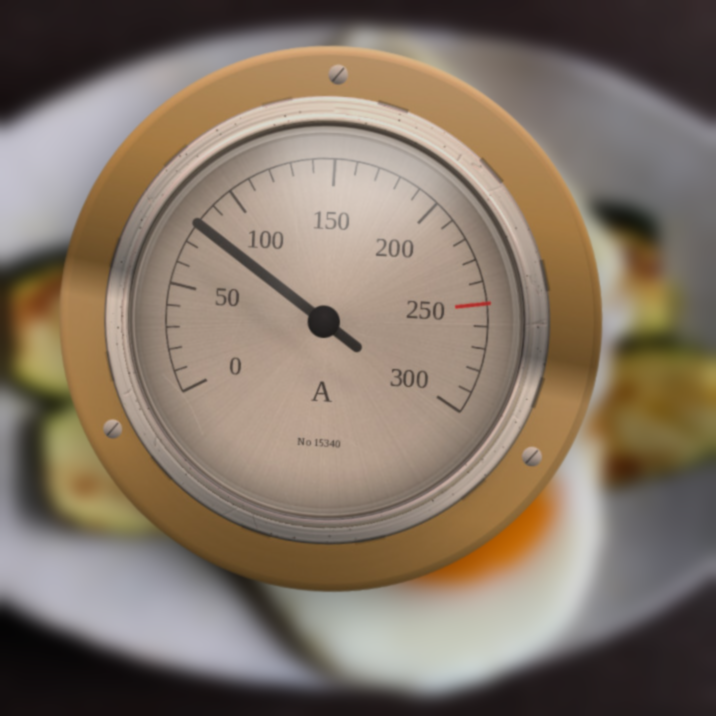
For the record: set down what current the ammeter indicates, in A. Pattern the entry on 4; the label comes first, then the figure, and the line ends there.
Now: 80
